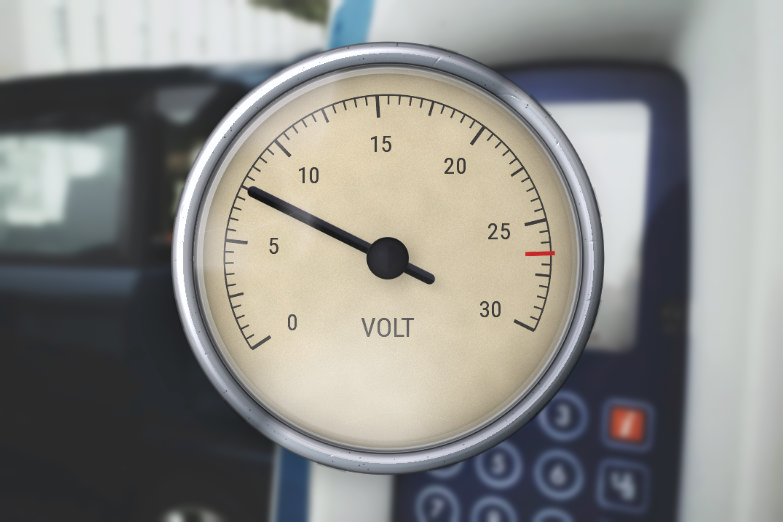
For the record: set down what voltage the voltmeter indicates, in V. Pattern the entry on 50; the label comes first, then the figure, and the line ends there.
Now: 7.5
